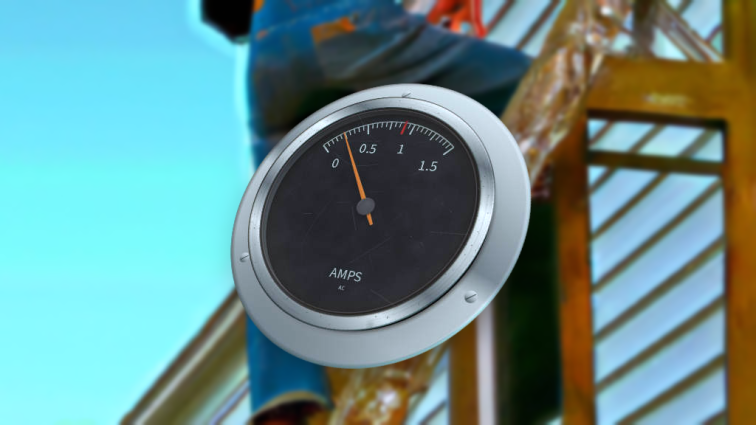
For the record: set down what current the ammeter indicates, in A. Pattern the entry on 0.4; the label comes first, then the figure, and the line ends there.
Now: 0.25
